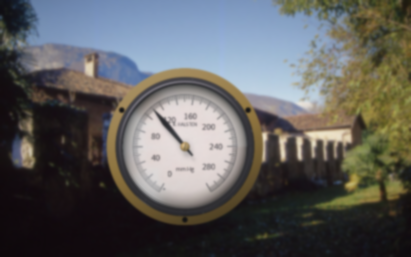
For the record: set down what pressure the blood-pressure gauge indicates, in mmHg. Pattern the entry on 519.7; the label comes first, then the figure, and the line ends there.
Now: 110
